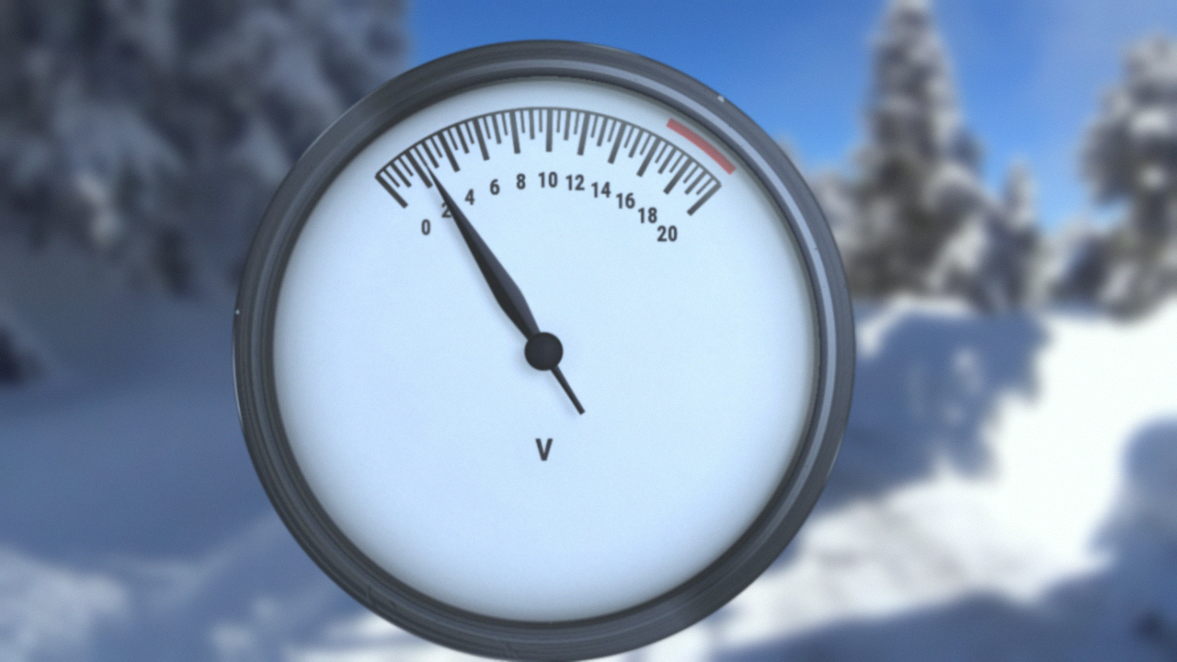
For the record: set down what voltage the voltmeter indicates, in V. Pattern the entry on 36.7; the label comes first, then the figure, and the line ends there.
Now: 2.5
